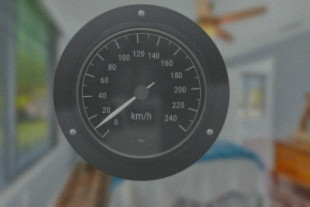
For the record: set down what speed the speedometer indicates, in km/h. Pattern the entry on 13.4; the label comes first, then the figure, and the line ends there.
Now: 10
